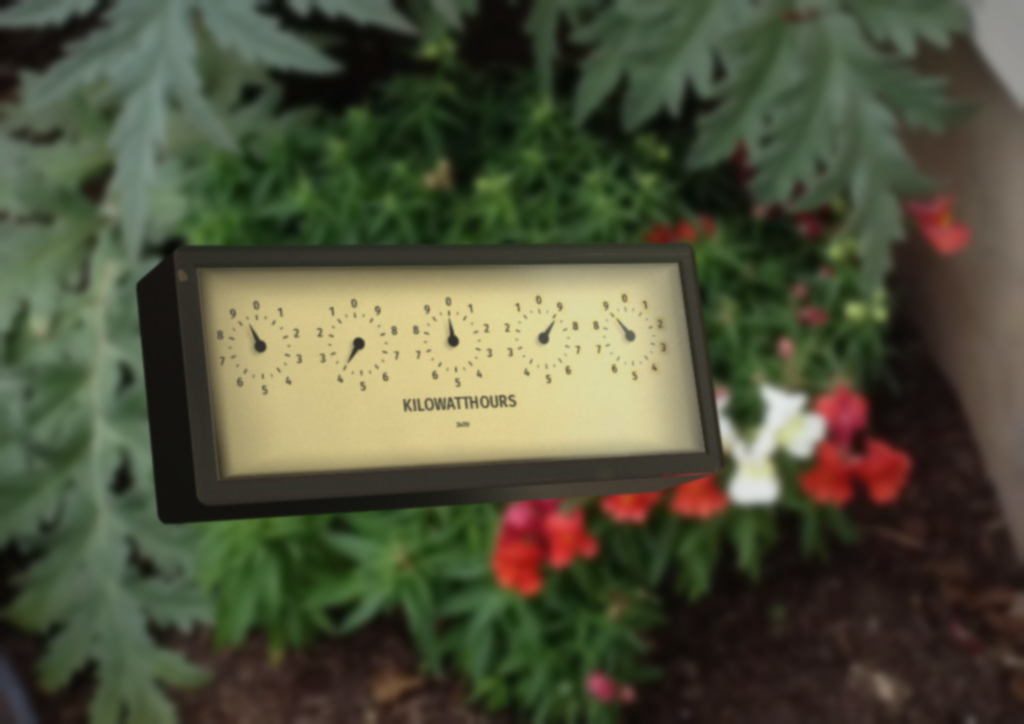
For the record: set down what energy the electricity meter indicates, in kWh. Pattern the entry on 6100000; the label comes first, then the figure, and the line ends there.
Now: 93989
